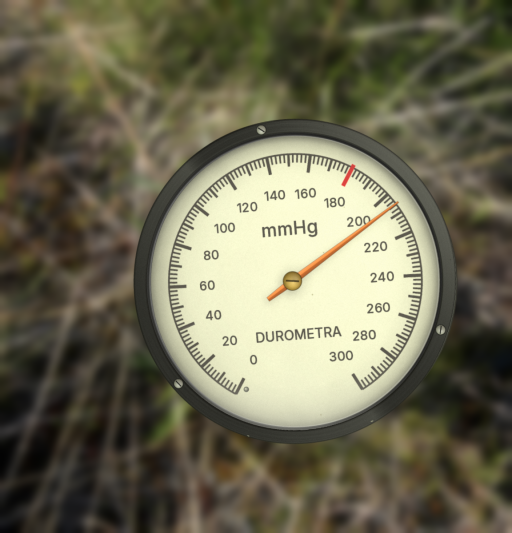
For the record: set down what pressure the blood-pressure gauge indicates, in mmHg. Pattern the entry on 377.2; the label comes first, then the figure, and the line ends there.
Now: 206
